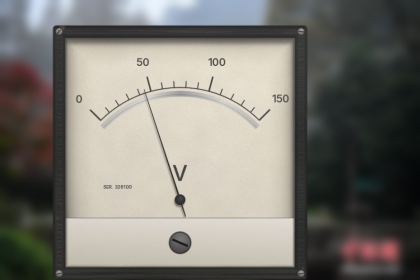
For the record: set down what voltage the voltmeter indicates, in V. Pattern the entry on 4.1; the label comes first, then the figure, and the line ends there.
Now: 45
